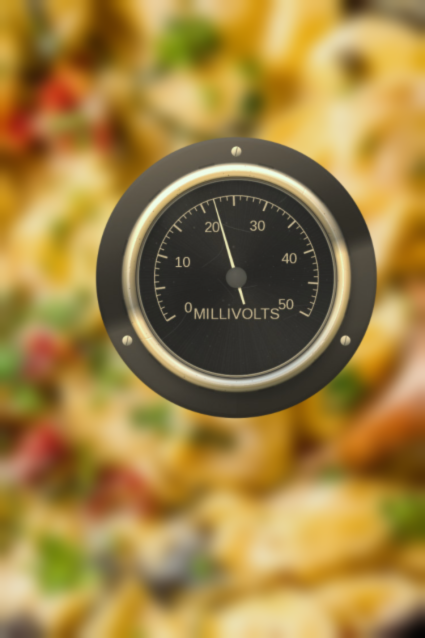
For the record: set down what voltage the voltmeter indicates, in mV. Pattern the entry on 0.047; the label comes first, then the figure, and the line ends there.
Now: 22
